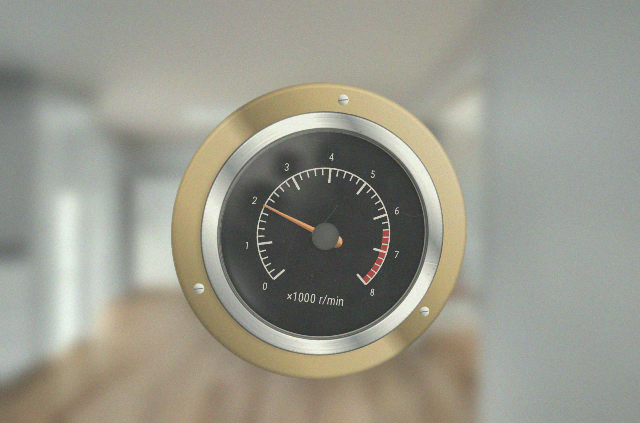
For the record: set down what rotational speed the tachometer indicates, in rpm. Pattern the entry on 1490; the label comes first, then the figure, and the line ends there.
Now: 2000
